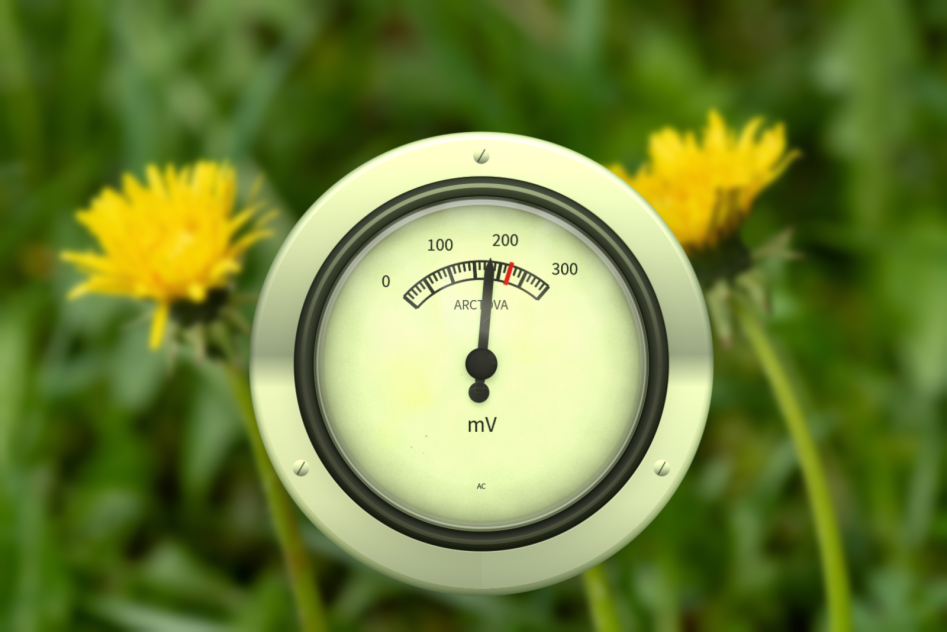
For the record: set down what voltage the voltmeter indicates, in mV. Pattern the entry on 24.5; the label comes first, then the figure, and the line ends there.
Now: 180
